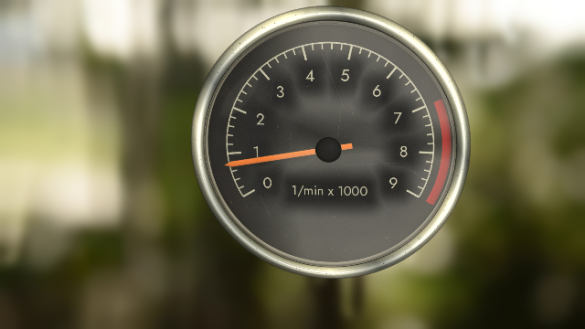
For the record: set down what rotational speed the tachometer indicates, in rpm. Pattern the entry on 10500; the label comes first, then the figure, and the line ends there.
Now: 800
